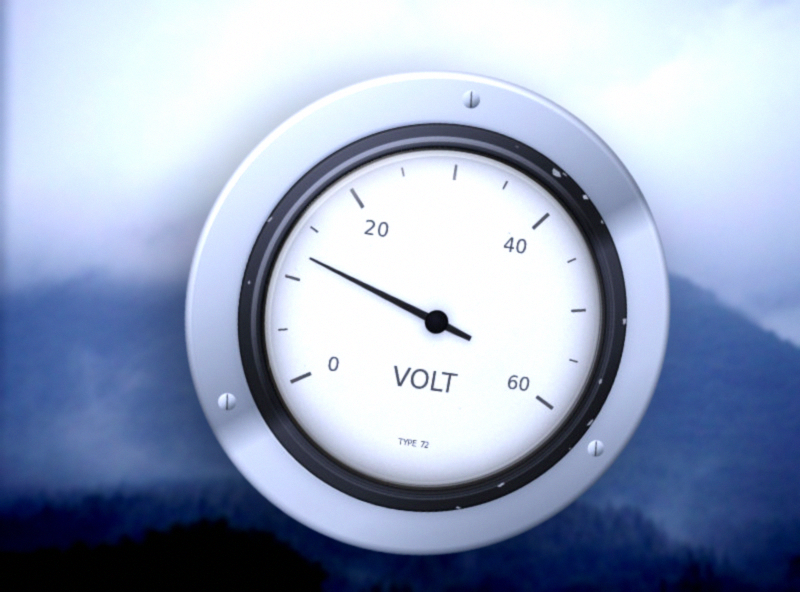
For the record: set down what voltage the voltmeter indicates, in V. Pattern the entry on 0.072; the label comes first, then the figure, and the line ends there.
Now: 12.5
